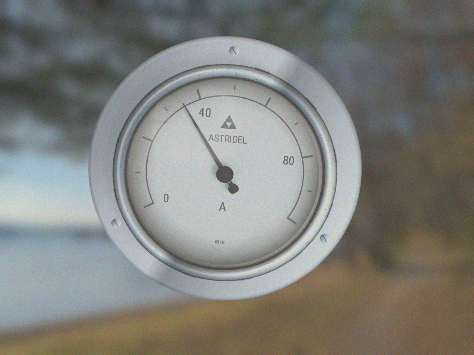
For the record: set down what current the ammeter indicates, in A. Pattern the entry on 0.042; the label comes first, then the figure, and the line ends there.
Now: 35
